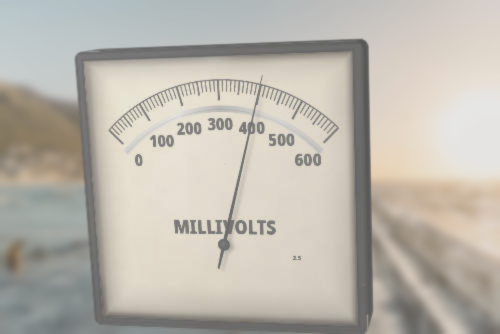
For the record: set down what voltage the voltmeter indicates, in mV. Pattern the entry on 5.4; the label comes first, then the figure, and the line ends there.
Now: 400
